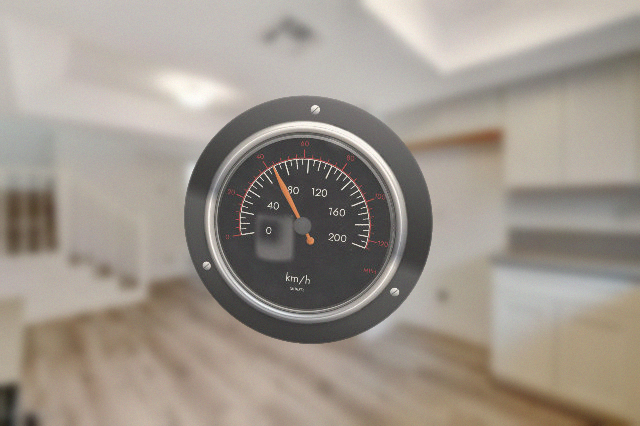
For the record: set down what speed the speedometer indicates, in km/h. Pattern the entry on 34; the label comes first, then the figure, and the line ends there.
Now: 70
